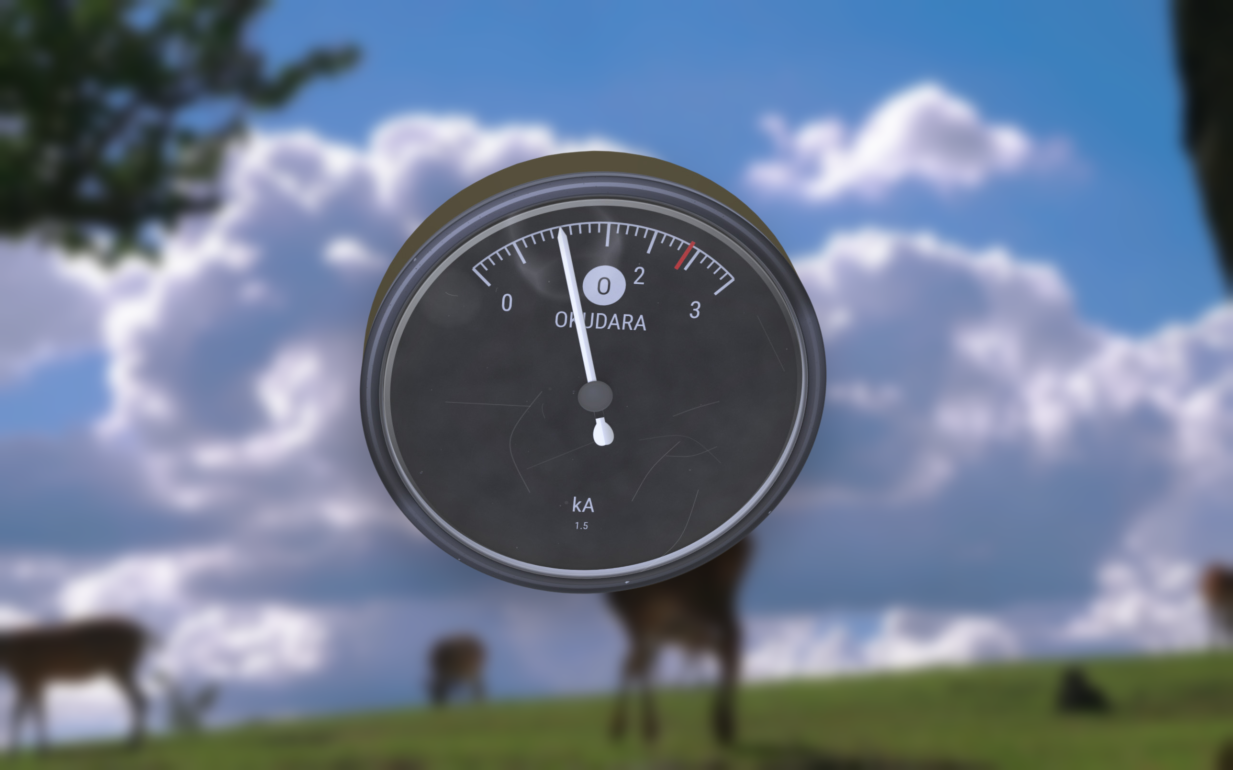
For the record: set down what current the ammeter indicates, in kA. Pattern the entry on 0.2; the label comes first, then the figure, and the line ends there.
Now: 1
